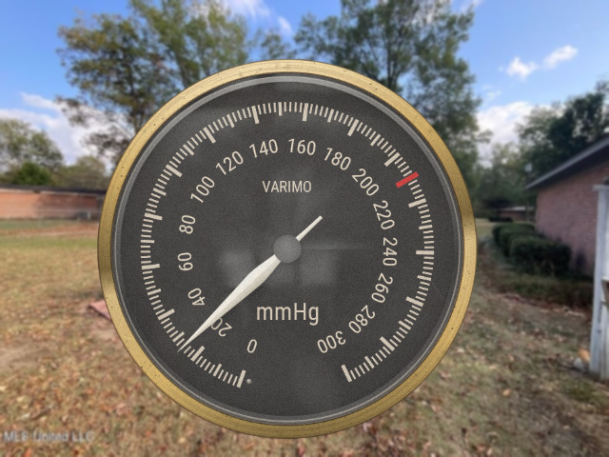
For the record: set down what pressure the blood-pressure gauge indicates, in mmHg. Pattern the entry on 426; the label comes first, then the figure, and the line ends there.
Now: 26
